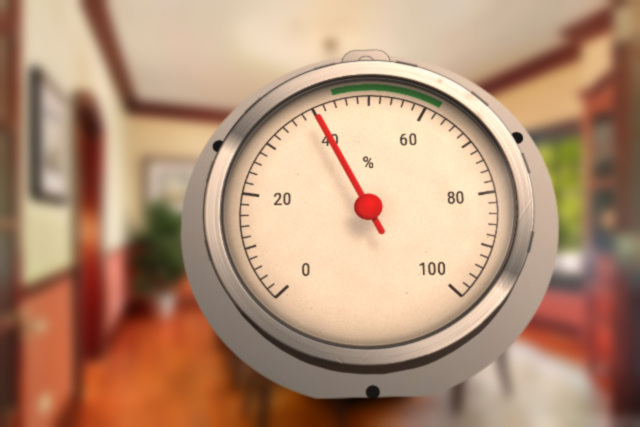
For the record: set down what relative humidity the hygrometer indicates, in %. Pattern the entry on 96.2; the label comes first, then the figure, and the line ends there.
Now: 40
